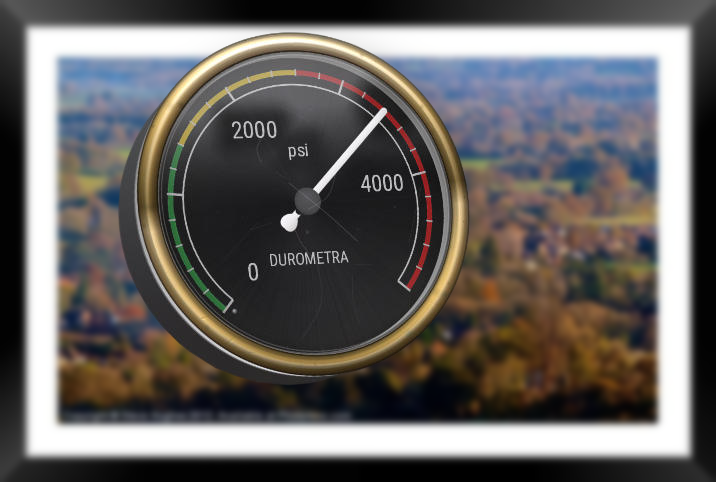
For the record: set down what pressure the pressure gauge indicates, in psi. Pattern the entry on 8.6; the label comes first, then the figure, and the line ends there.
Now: 3400
